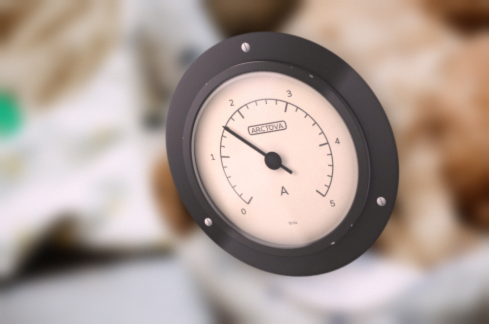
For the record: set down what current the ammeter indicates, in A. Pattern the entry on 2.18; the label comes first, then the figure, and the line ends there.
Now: 1.6
